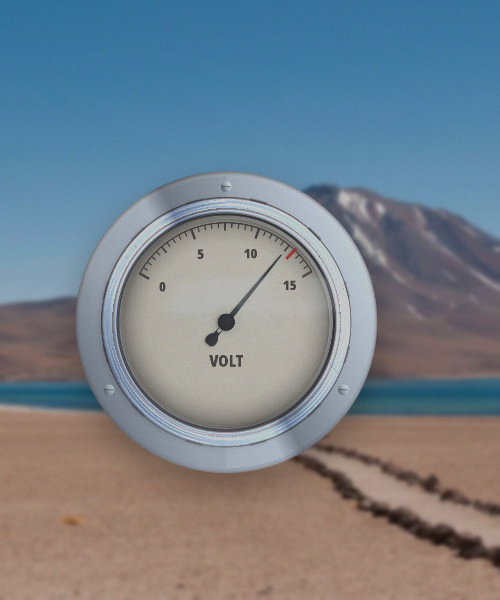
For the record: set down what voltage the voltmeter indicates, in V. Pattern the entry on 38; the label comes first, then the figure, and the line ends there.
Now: 12.5
